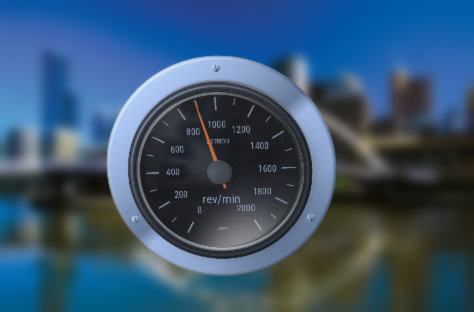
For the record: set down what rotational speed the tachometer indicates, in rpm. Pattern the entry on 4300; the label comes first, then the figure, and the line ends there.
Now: 900
